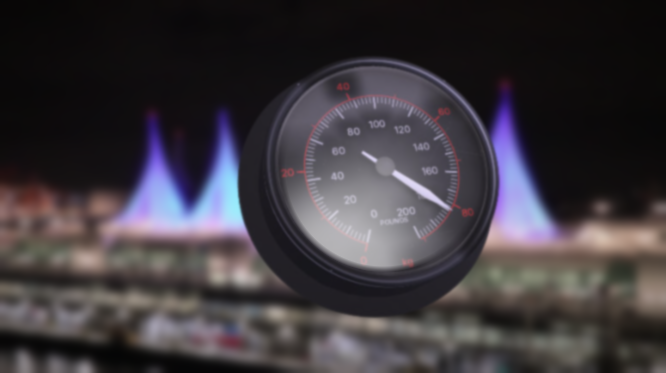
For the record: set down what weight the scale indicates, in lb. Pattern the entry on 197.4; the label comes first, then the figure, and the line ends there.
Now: 180
